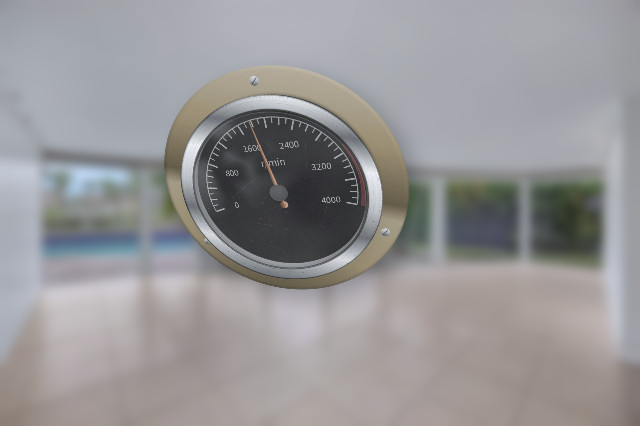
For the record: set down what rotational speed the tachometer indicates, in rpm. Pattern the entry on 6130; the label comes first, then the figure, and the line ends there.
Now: 1800
